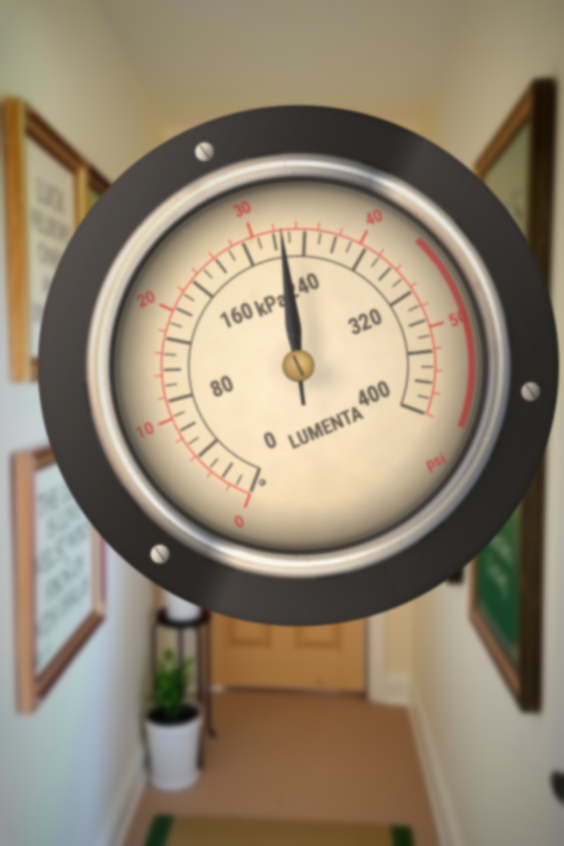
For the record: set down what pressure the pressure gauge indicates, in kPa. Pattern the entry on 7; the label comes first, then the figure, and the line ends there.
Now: 225
